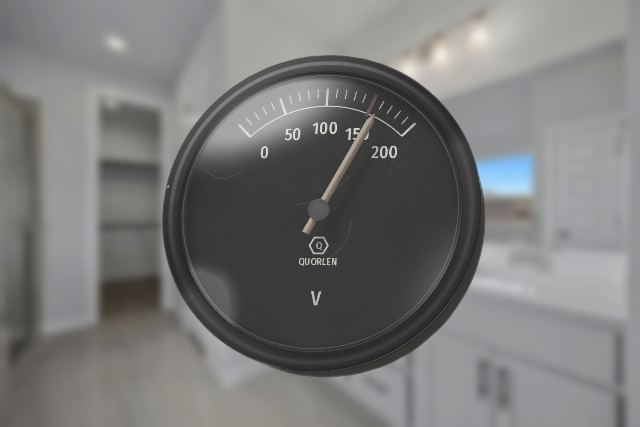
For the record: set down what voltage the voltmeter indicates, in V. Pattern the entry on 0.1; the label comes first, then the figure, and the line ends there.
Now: 160
